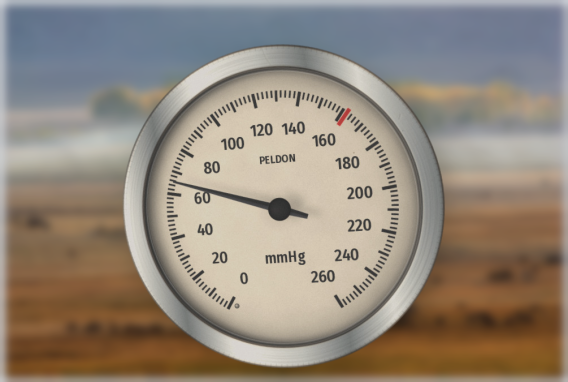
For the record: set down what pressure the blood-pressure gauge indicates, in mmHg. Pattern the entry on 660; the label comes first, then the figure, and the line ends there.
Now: 66
